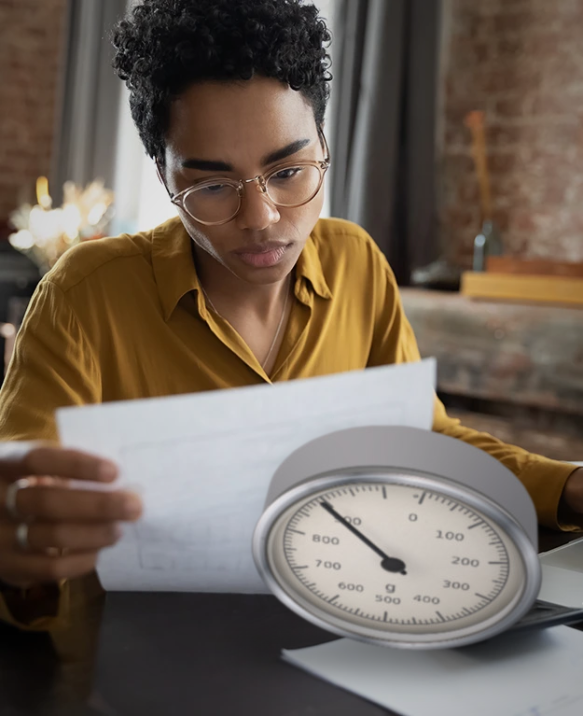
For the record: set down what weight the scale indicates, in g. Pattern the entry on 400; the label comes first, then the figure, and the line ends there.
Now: 900
